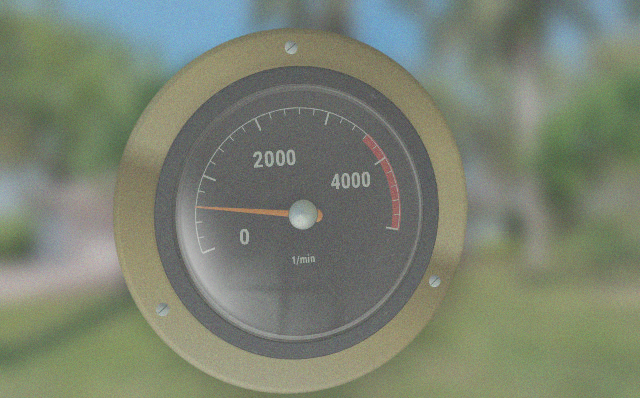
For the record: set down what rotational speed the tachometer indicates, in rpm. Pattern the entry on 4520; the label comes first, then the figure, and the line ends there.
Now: 600
